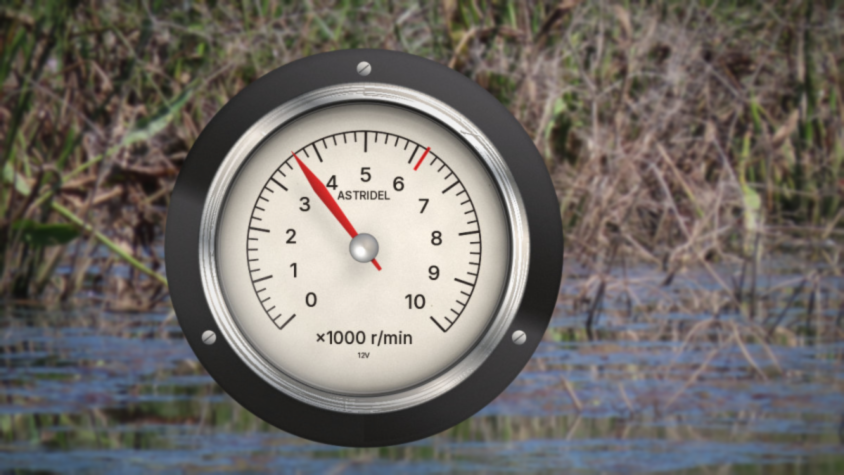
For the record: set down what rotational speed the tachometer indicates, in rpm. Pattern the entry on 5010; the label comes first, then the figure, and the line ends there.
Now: 3600
